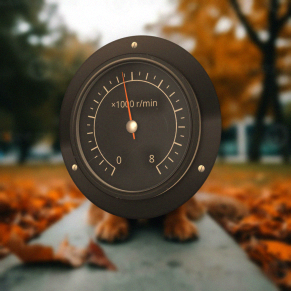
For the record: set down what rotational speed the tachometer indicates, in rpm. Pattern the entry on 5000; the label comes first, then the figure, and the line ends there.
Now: 3750
